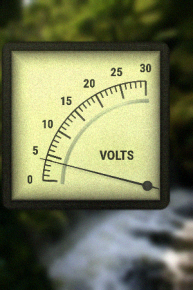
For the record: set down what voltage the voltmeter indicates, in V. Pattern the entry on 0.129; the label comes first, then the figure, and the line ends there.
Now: 4
